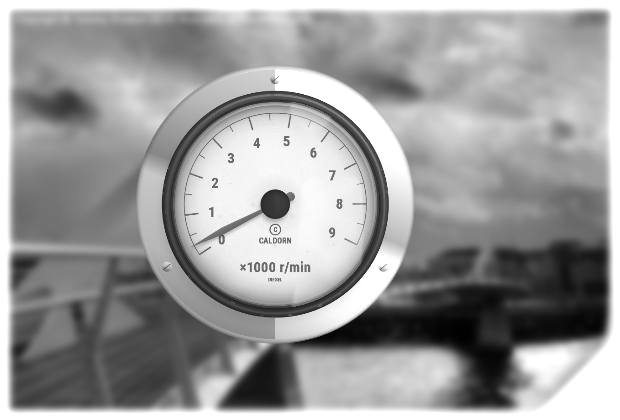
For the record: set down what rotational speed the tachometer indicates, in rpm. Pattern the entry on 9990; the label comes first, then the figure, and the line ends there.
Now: 250
